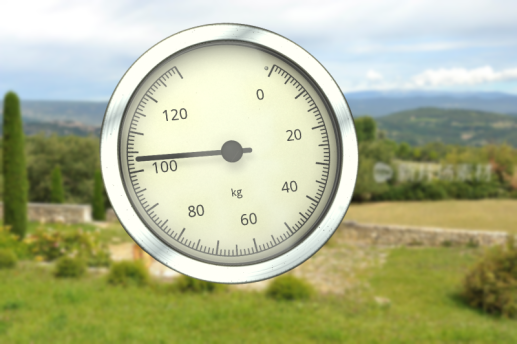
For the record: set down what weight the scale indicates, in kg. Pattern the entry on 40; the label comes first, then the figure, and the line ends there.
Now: 103
